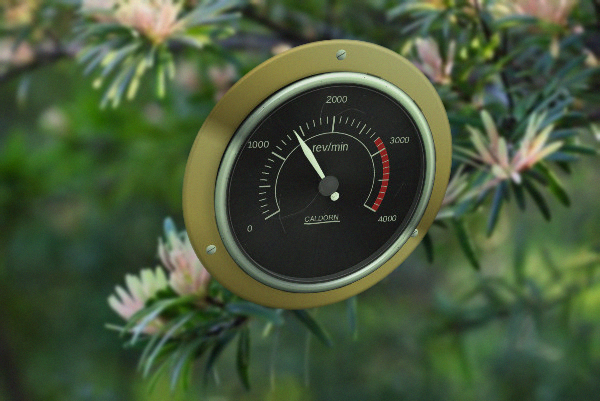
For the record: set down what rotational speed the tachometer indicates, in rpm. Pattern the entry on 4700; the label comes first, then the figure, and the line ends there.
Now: 1400
